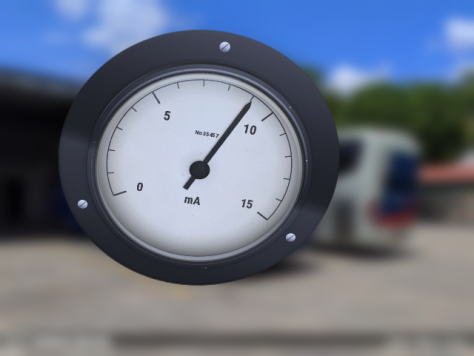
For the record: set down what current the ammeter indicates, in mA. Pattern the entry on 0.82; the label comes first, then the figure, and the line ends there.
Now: 9
